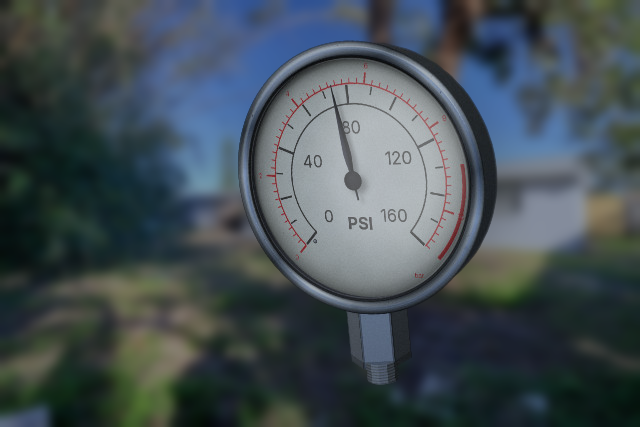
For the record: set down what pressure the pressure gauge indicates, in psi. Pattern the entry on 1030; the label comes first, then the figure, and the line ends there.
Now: 75
